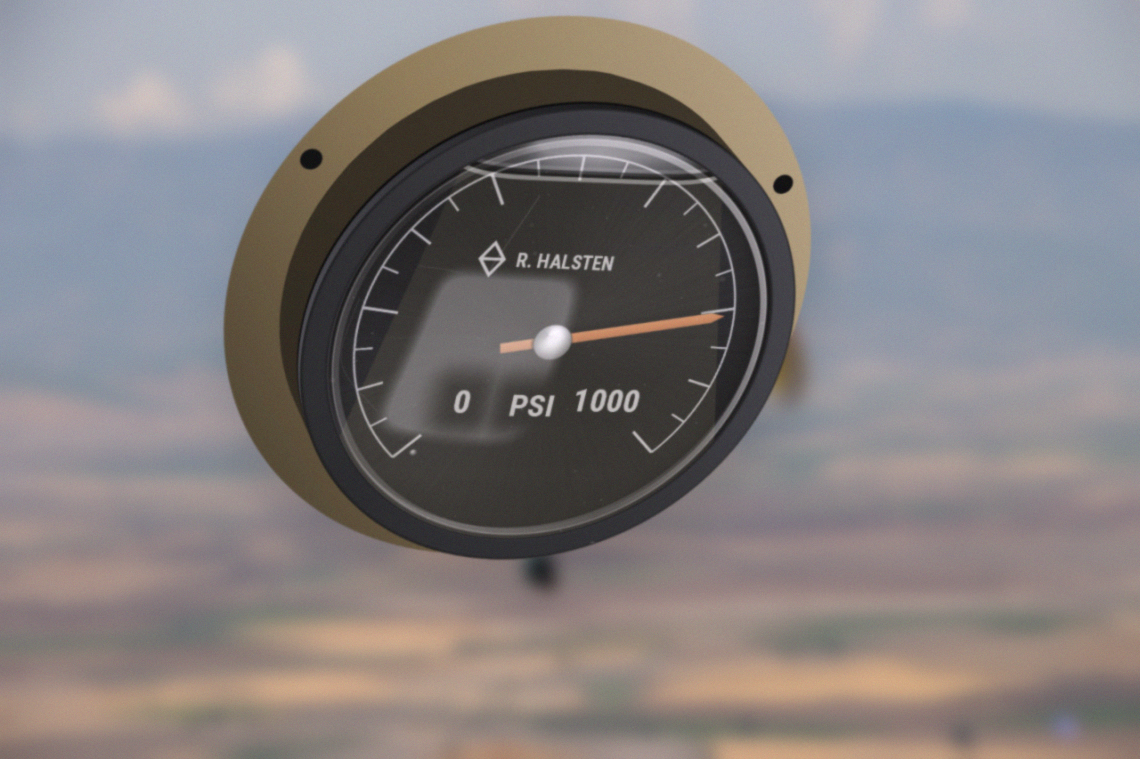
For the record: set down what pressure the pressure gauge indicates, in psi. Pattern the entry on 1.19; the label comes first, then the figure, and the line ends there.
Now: 800
